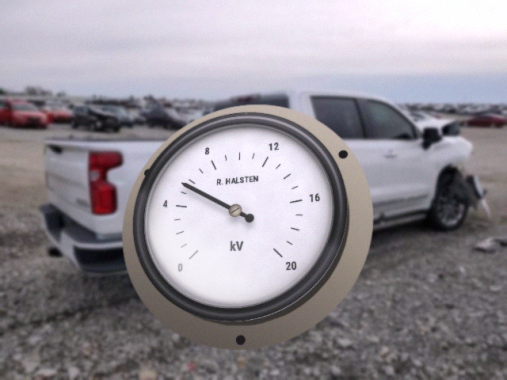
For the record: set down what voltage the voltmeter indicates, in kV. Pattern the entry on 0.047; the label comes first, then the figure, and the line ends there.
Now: 5.5
